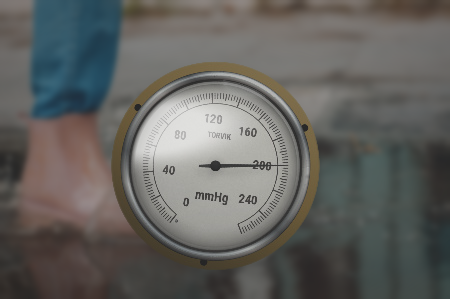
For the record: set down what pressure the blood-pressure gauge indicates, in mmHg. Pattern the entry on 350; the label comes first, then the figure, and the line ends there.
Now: 200
